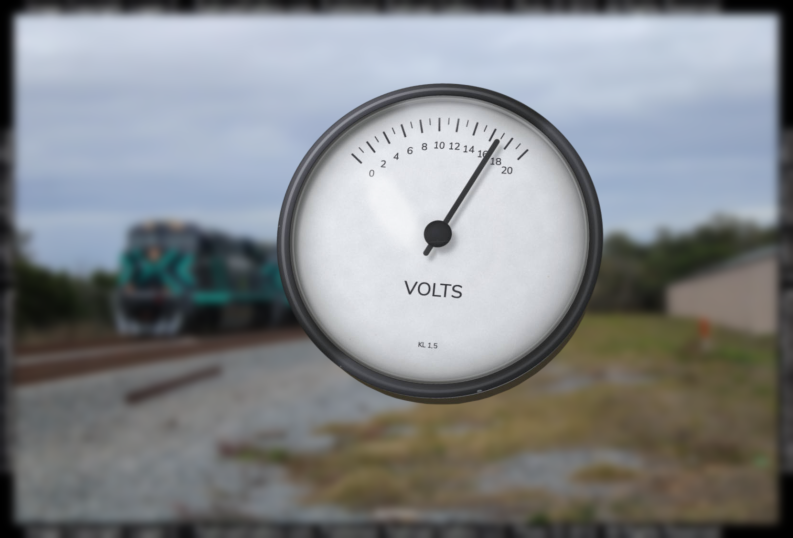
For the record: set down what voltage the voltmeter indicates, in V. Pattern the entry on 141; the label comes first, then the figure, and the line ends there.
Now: 17
